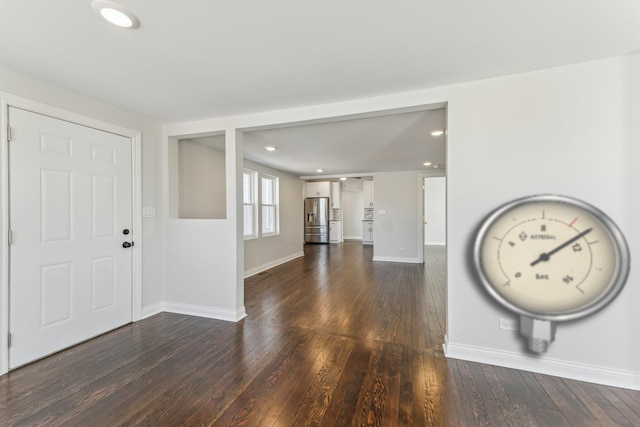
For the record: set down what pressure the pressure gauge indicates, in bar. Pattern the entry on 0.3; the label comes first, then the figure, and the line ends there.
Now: 11
